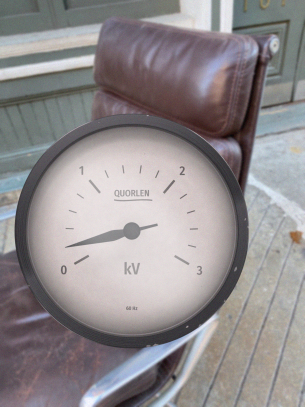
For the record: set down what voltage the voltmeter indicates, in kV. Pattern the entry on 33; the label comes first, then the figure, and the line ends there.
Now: 0.2
